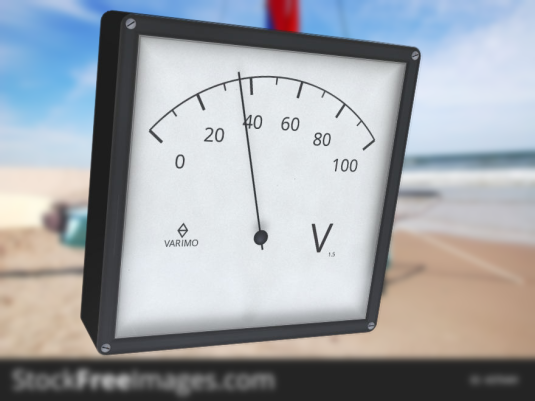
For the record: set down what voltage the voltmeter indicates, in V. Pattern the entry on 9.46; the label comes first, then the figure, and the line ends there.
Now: 35
